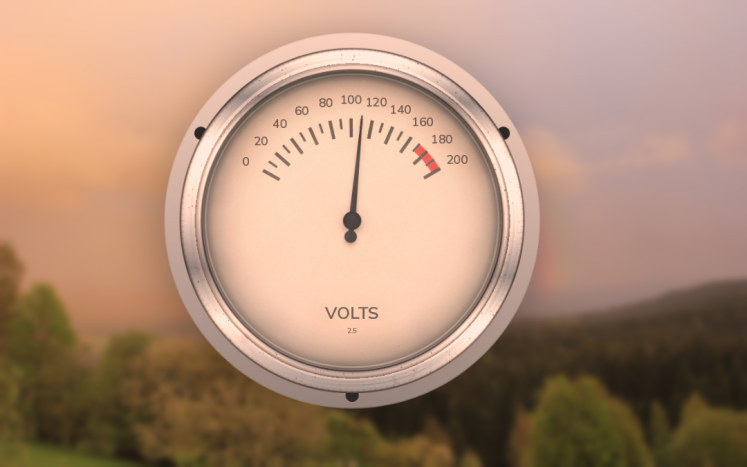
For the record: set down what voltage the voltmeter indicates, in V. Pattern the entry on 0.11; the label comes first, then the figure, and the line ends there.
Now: 110
